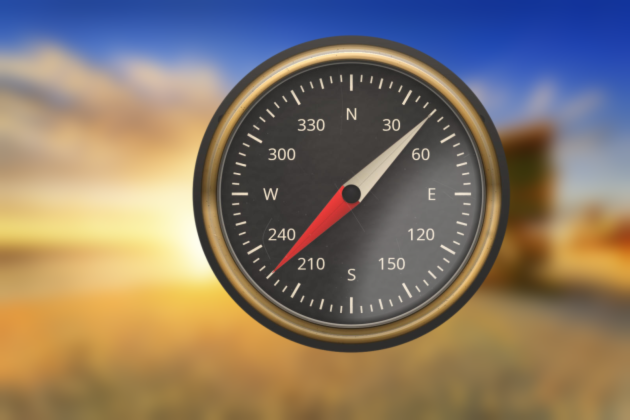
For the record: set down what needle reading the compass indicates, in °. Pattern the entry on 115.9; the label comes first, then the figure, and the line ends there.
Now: 225
